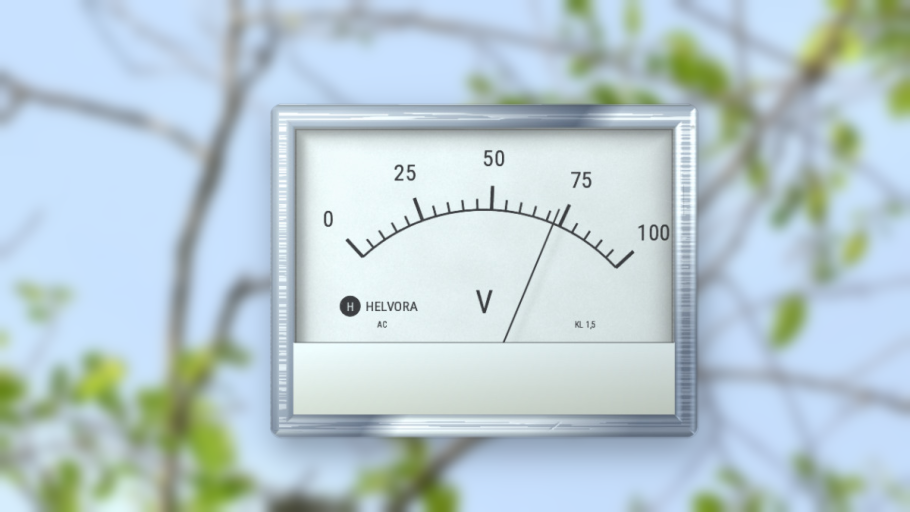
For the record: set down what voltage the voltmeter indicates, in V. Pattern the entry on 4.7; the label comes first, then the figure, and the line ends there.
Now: 72.5
